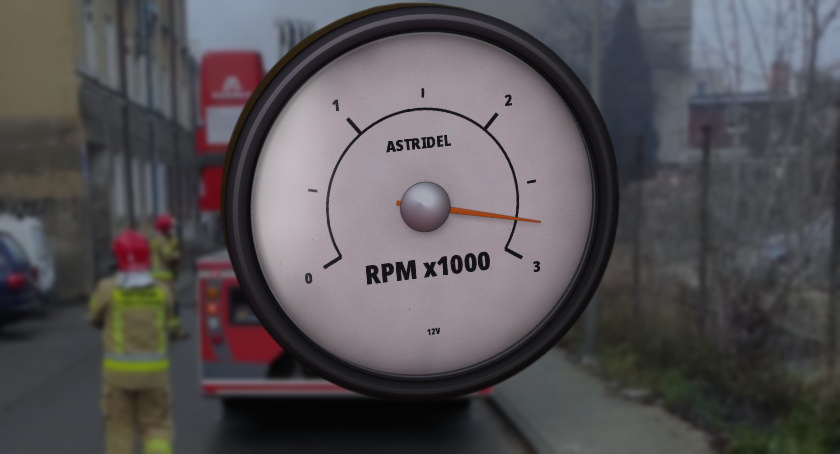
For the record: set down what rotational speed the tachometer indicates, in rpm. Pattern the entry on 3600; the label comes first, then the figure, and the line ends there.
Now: 2750
